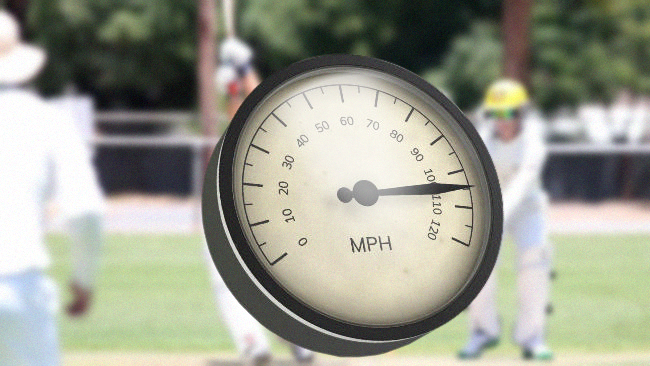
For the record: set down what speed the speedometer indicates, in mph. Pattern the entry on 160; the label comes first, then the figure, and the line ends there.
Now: 105
